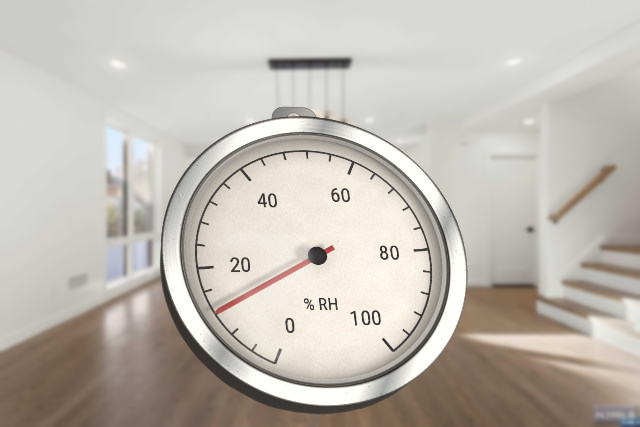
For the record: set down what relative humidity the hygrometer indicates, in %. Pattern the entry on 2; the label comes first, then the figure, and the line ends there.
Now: 12
